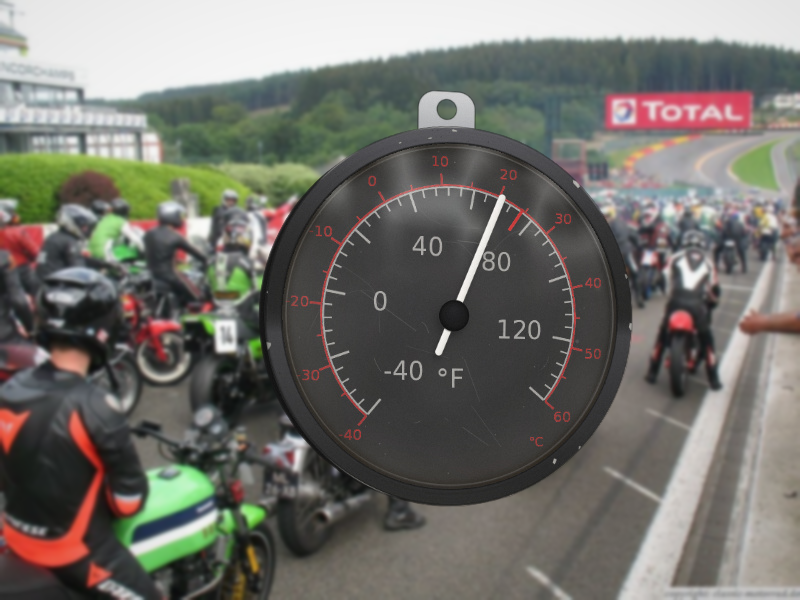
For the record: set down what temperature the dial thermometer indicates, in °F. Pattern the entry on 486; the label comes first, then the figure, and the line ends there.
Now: 68
